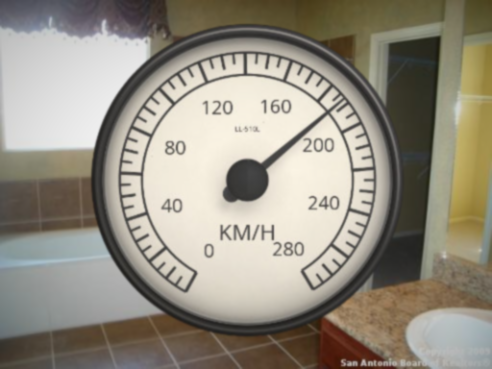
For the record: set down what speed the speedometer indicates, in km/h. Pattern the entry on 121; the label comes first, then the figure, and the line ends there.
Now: 187.5
